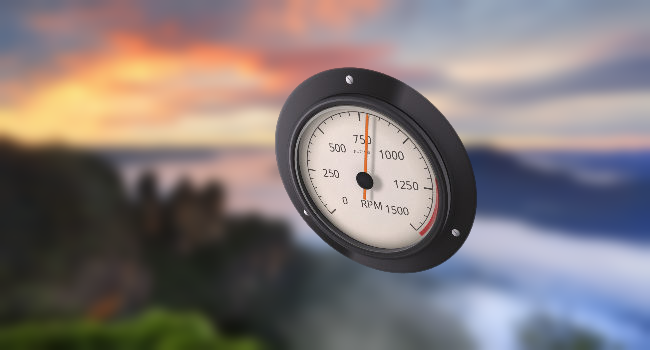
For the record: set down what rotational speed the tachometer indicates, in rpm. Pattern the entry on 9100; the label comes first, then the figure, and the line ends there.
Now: 800
